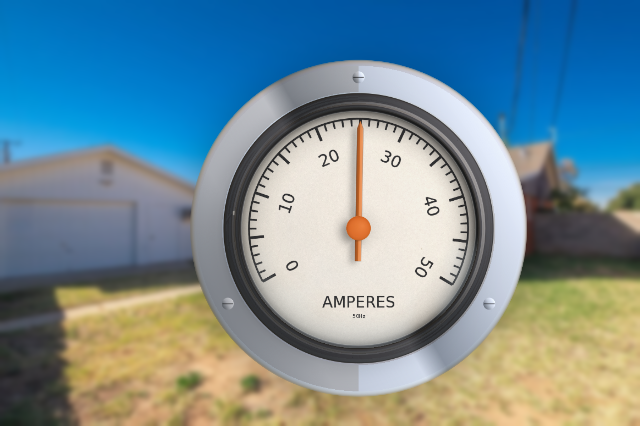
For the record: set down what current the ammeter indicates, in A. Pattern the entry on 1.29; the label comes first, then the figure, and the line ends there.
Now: 25
